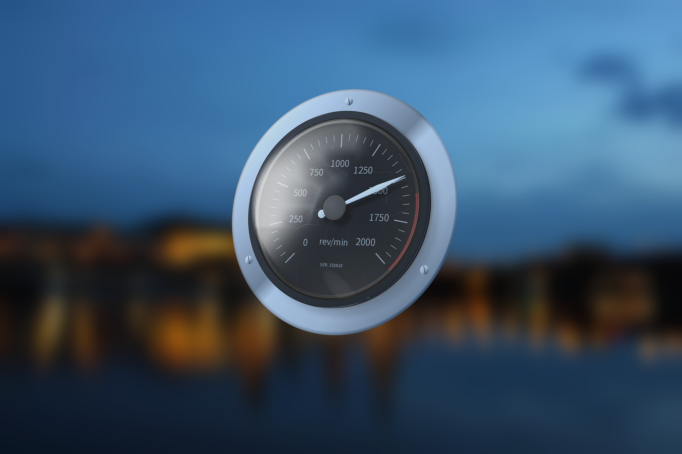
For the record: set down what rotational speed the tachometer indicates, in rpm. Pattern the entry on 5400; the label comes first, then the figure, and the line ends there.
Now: 1500
